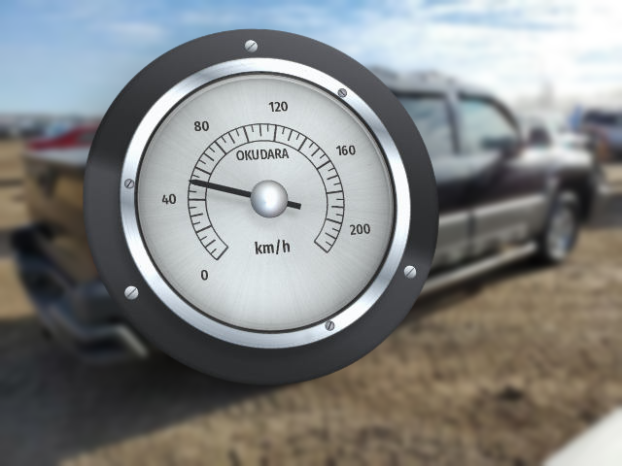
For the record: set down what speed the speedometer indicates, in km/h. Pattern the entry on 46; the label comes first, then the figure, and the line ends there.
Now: 50
